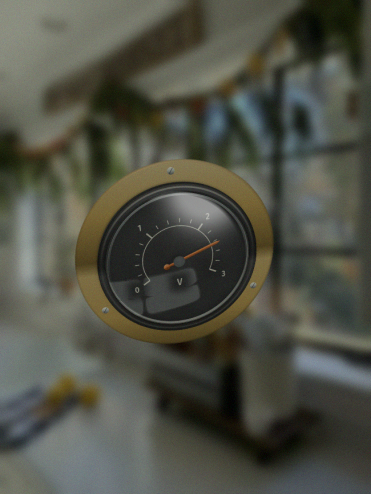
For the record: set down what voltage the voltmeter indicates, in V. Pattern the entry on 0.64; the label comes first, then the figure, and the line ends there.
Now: 2.4
